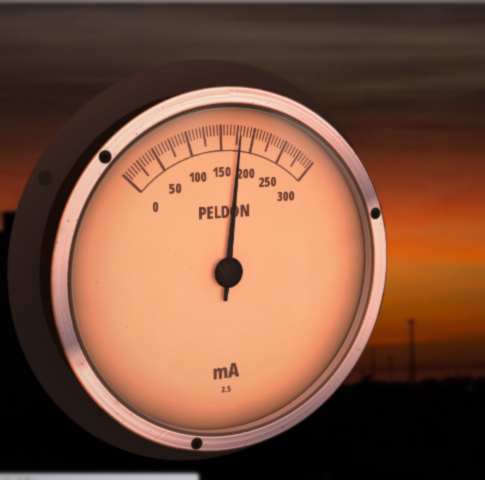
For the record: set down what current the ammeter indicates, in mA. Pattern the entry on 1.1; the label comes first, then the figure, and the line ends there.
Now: 175
